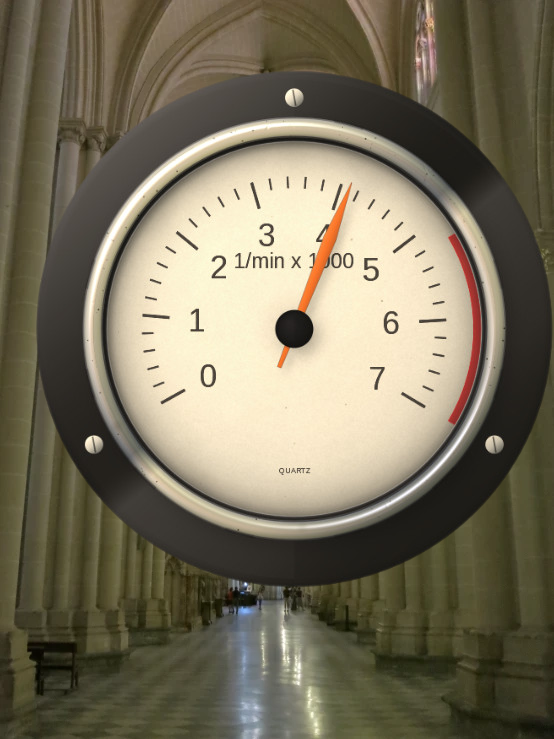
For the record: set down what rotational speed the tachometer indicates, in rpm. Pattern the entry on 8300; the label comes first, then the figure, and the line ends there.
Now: 4100
